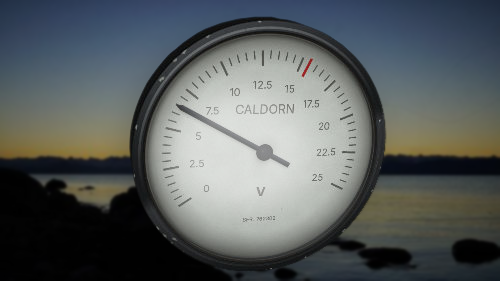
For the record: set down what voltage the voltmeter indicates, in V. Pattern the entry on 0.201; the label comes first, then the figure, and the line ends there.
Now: 6.5
